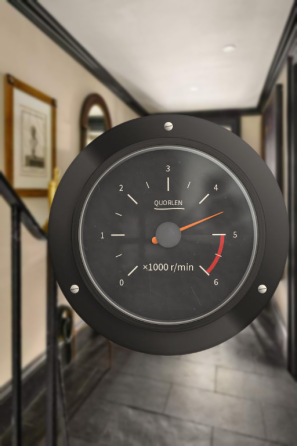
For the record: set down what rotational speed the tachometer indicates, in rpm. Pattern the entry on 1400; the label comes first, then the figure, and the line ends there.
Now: 4500
